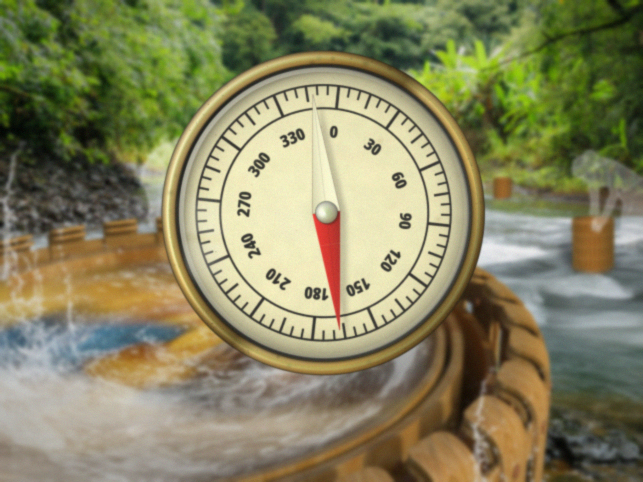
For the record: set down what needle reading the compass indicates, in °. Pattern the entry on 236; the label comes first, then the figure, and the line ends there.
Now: 167.5
